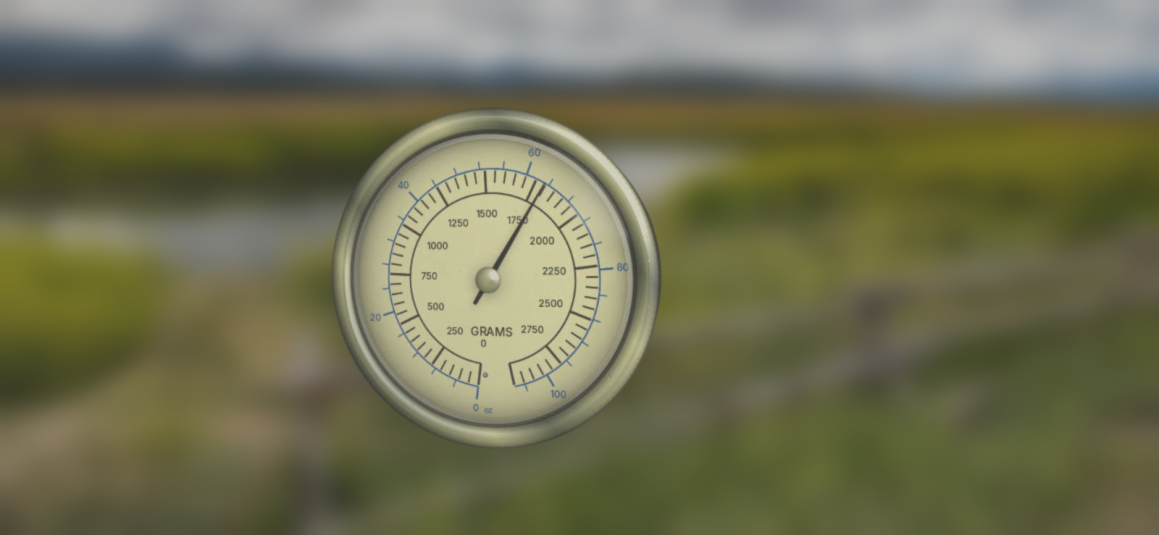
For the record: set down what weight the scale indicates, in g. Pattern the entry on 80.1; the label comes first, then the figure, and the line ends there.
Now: 1800
